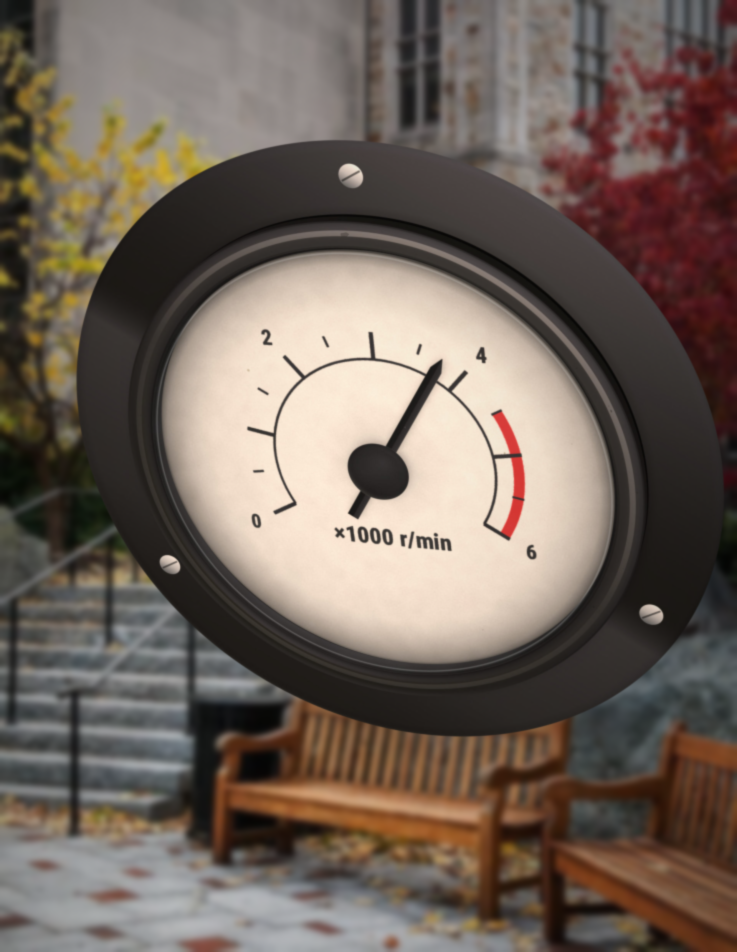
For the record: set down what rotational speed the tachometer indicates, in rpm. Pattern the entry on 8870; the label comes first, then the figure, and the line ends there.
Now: 3750
